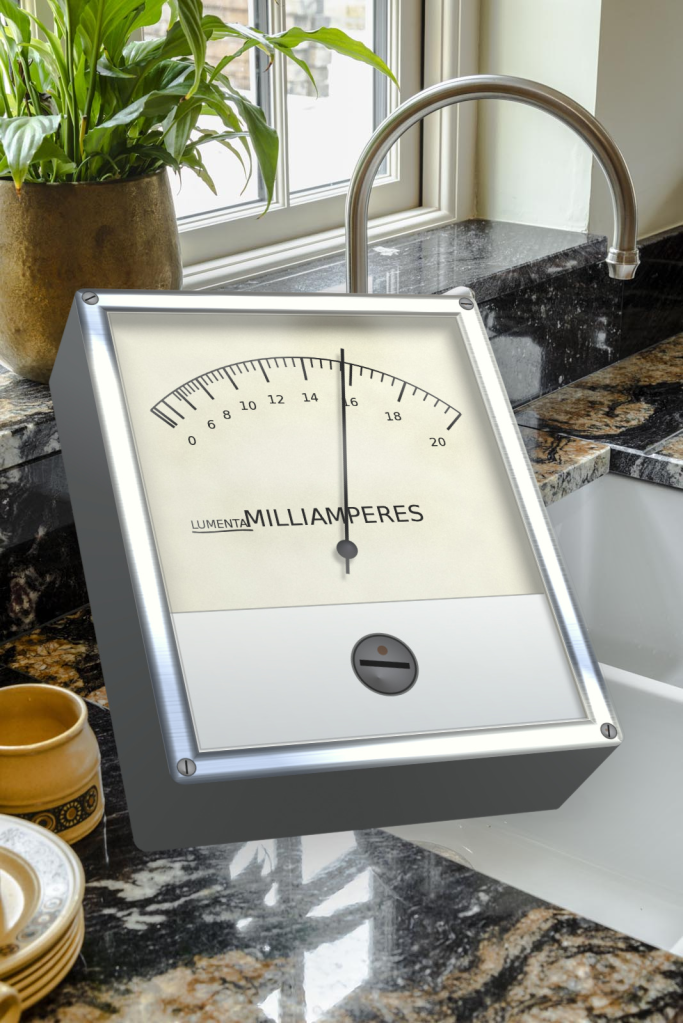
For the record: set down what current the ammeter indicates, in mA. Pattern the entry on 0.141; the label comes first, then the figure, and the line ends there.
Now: 15.6
